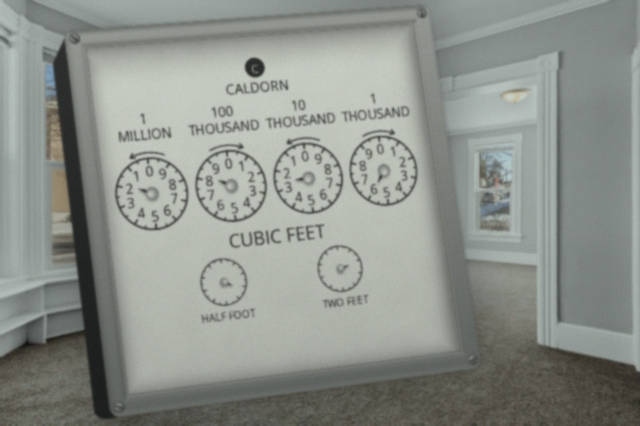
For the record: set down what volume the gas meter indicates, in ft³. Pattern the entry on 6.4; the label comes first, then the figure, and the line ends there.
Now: 182600
